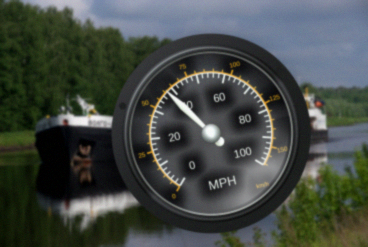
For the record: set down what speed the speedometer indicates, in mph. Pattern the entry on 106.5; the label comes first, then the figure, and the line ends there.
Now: 38
